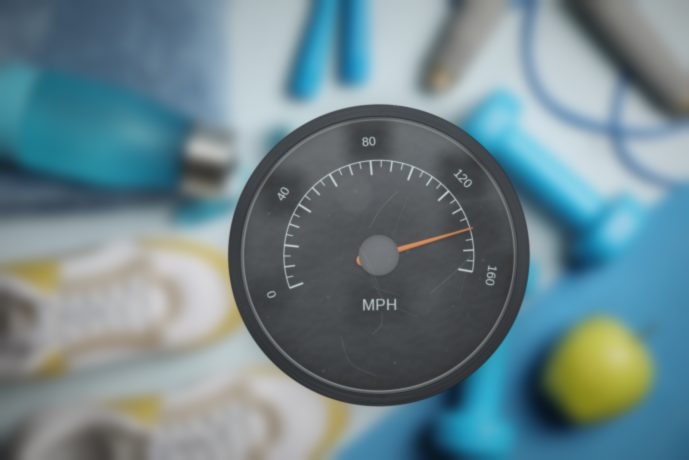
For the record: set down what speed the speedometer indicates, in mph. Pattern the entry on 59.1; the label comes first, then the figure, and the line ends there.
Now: 140
